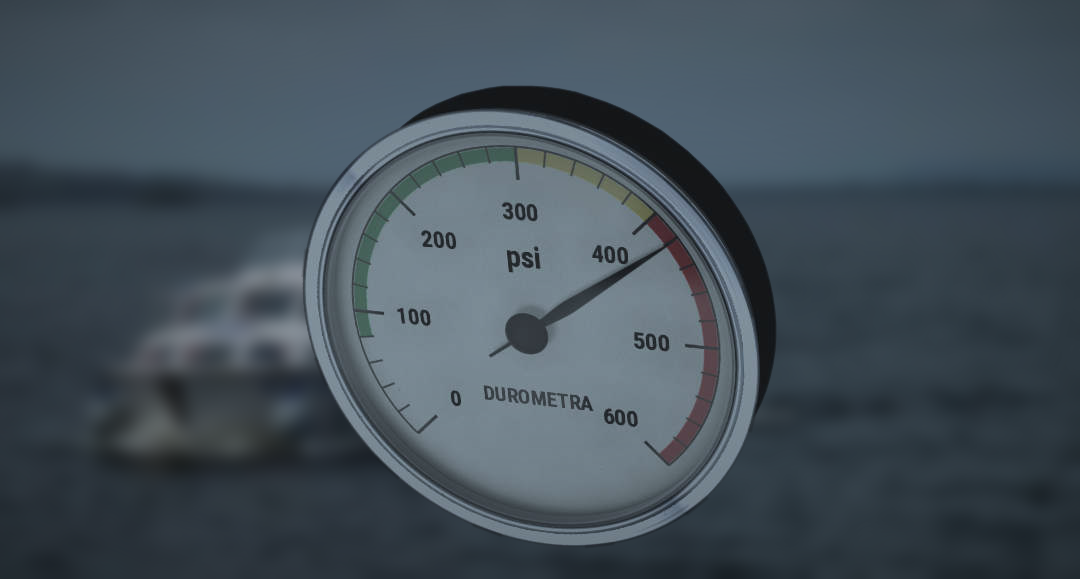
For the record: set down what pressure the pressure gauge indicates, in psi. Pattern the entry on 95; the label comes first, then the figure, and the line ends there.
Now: 420
